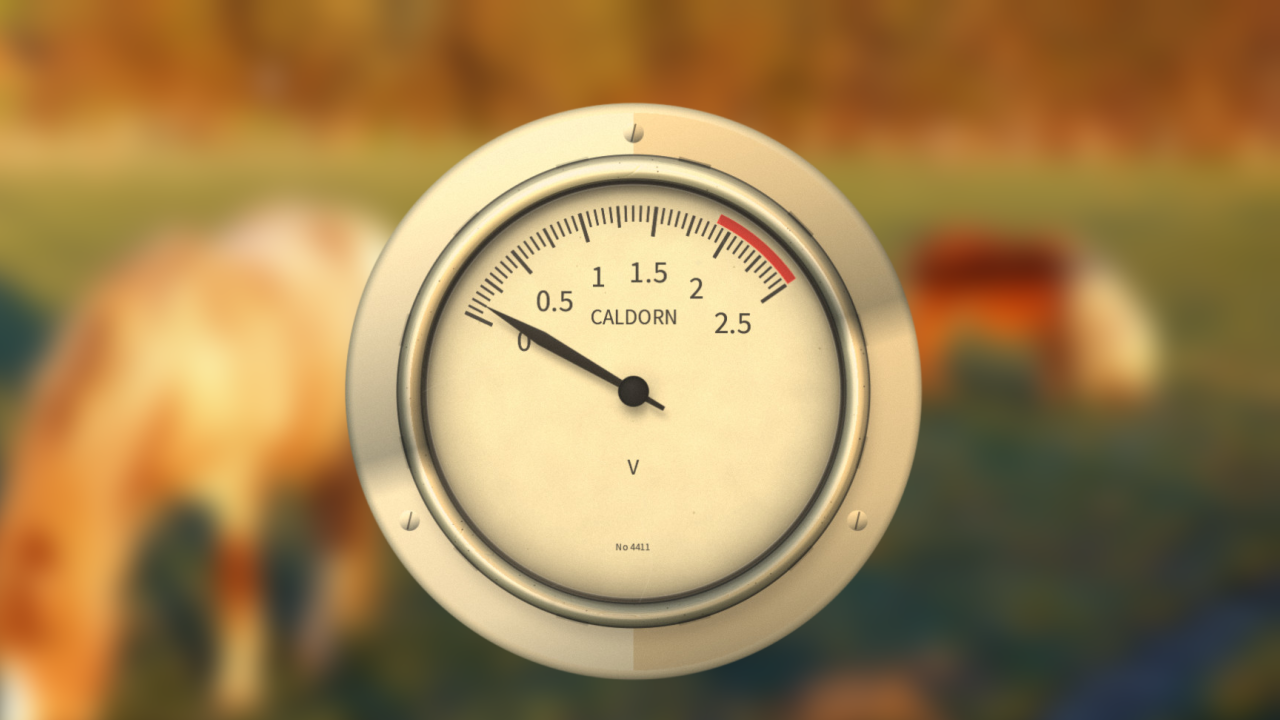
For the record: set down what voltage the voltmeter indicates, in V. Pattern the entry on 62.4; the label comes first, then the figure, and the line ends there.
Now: 0.1
